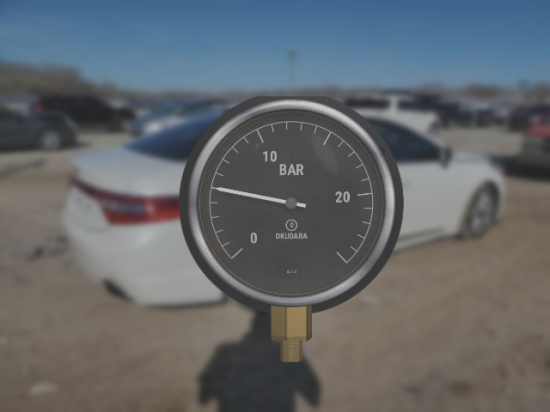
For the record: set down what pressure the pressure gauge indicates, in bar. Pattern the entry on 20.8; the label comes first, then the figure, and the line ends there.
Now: 5
